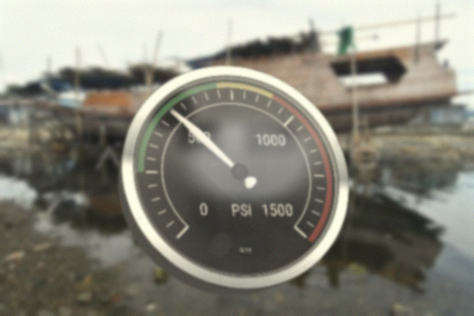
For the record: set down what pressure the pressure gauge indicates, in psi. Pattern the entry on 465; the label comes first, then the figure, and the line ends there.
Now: 500
